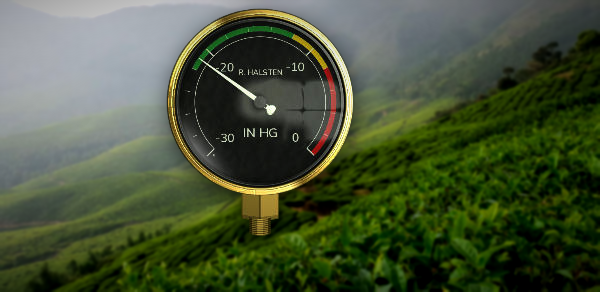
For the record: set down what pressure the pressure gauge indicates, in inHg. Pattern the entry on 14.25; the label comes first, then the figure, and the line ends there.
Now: -21
